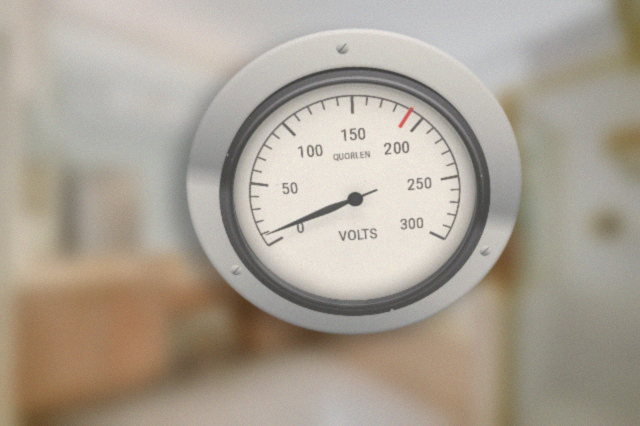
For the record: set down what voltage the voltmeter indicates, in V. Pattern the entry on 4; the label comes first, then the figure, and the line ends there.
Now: 10
